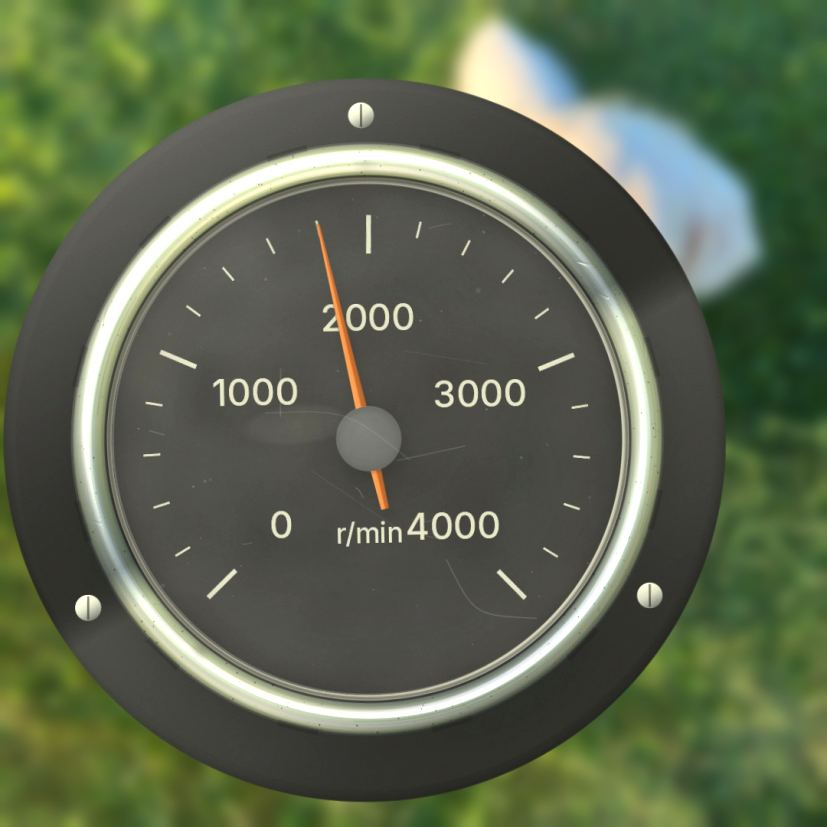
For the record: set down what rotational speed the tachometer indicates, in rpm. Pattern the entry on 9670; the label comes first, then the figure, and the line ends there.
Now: 1800
